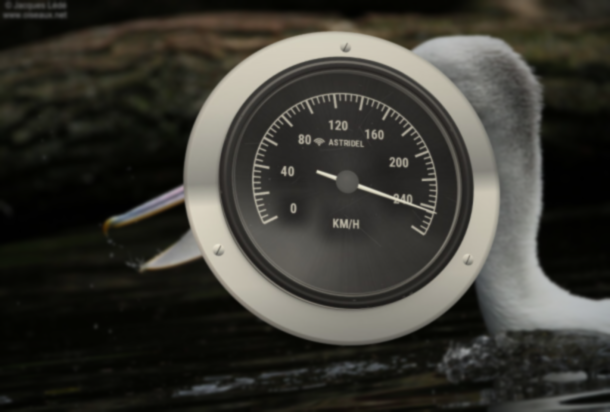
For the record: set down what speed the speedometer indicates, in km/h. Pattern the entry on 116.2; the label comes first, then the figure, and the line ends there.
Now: 244
